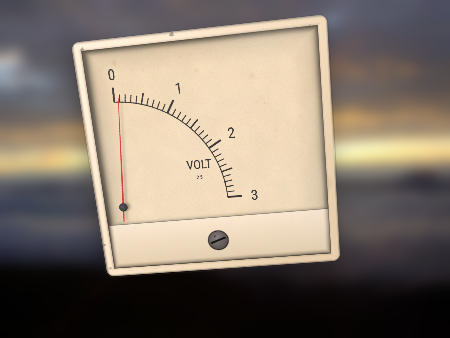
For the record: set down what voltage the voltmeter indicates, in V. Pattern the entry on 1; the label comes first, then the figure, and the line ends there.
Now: 0.1
